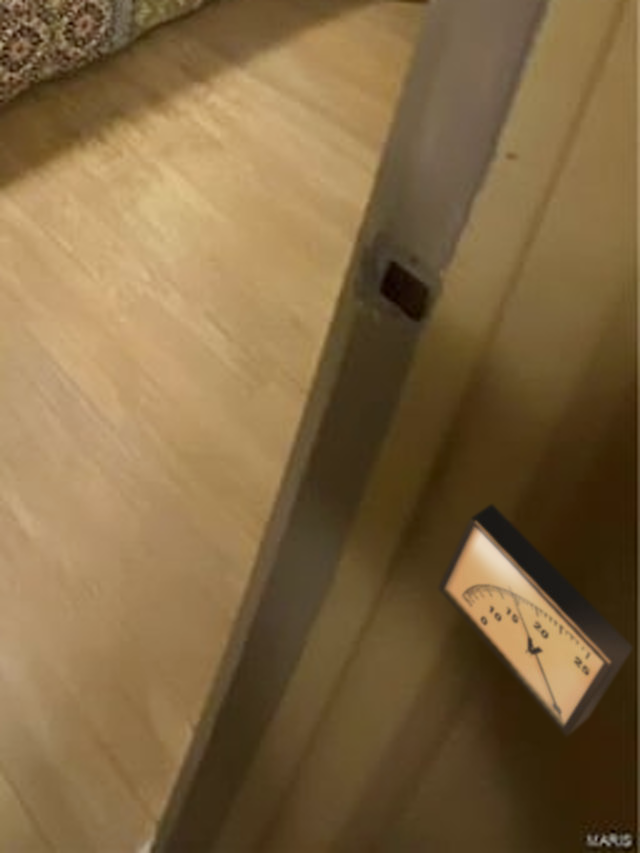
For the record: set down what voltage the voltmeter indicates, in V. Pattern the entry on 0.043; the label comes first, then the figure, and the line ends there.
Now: 17.5
